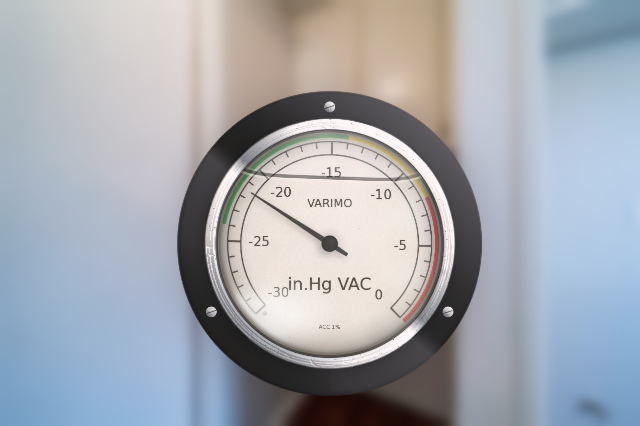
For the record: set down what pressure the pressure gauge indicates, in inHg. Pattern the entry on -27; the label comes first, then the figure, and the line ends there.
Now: -21.5
